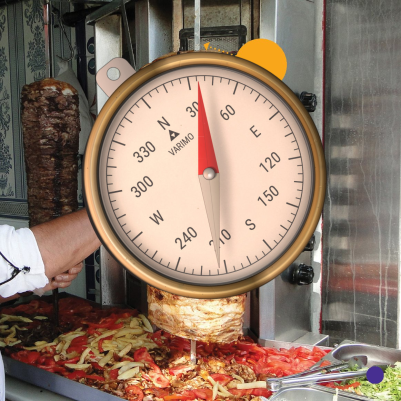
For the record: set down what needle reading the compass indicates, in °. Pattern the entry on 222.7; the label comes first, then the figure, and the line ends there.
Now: 35
